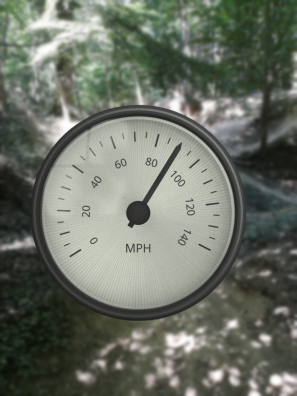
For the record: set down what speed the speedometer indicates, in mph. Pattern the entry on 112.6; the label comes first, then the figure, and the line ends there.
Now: 90
